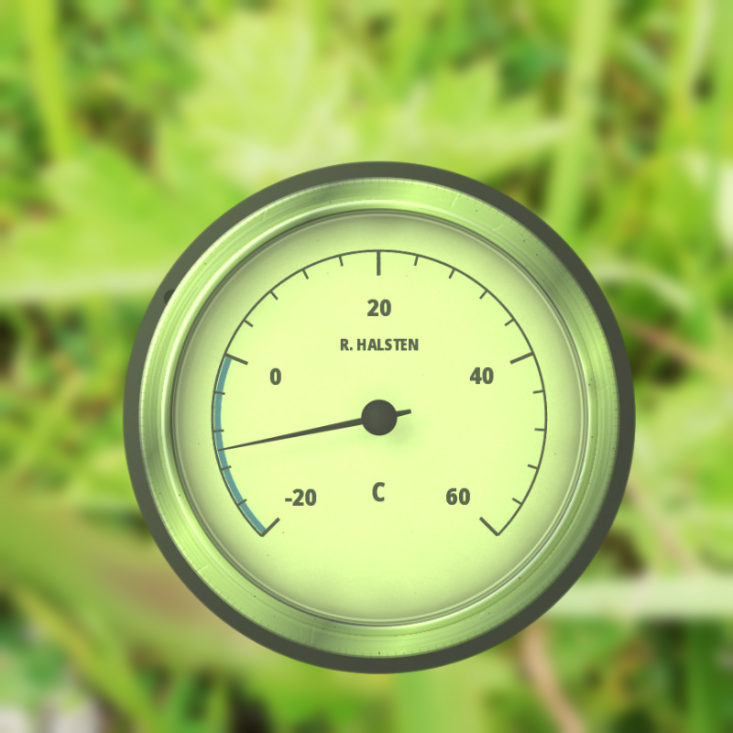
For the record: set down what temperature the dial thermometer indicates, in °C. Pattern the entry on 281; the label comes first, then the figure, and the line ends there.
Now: -10
